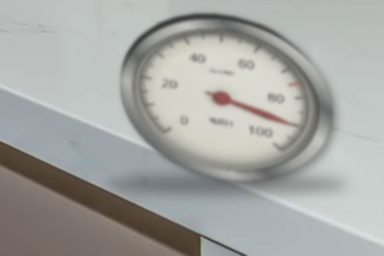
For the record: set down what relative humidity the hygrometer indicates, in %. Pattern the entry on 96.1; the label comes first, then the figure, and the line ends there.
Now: 90
